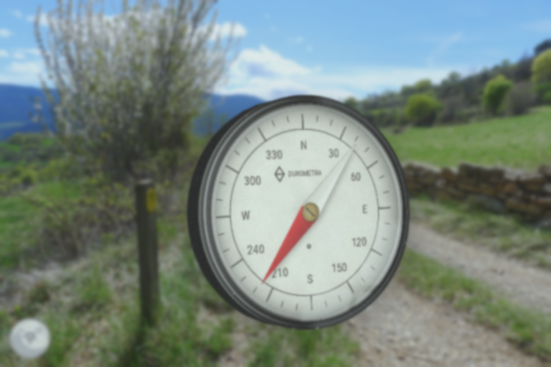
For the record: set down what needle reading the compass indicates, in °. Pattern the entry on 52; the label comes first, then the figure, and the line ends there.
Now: 220
